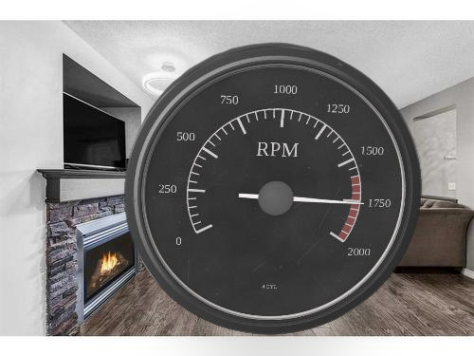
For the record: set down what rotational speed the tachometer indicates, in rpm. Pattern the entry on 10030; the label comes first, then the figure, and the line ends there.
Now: 1750
